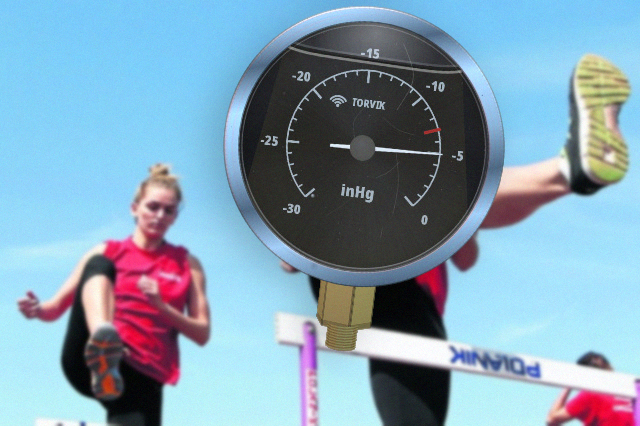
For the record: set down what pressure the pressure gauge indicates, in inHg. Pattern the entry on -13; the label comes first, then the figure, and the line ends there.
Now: -5
